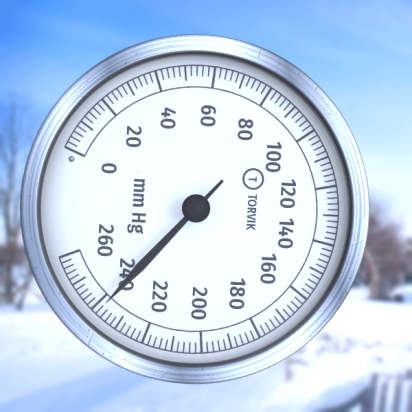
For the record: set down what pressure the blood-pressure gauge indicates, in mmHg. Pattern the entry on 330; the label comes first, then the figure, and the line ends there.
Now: 238
